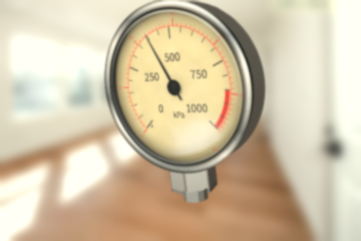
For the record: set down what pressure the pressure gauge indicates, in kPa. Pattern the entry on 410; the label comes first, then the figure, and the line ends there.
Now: 400
